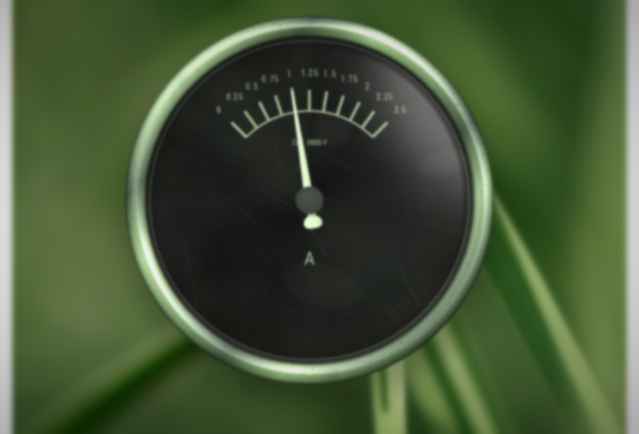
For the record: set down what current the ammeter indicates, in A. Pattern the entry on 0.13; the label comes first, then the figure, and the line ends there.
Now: 1
